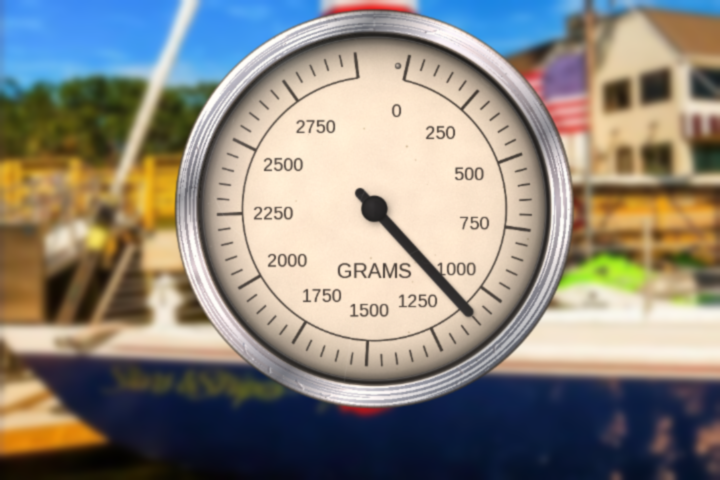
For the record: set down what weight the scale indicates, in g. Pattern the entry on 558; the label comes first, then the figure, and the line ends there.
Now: 1100
